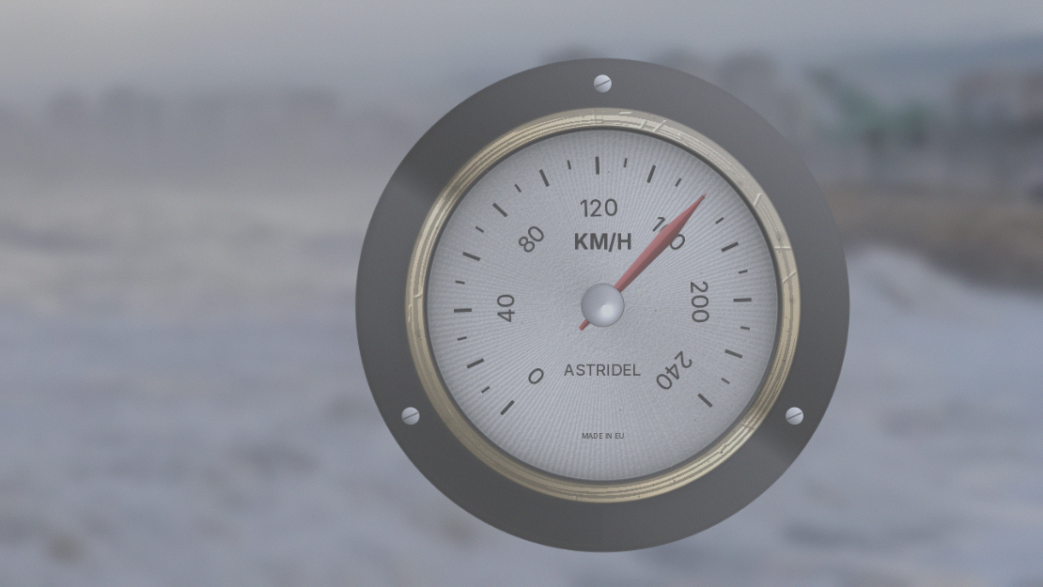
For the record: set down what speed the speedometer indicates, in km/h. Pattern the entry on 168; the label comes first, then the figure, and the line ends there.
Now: 160
